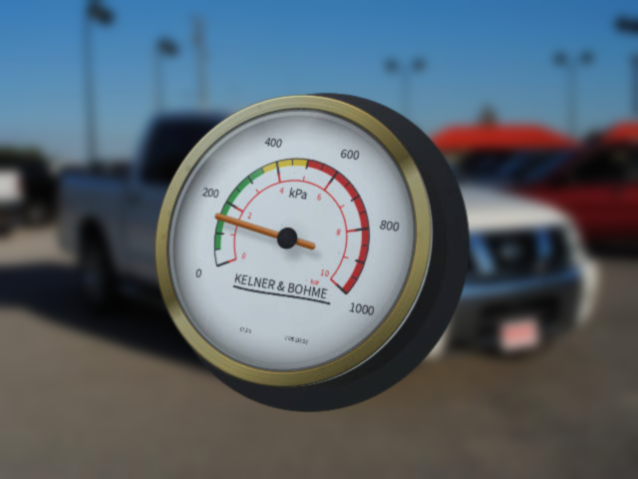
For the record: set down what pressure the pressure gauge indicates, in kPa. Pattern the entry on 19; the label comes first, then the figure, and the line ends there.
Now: 150
